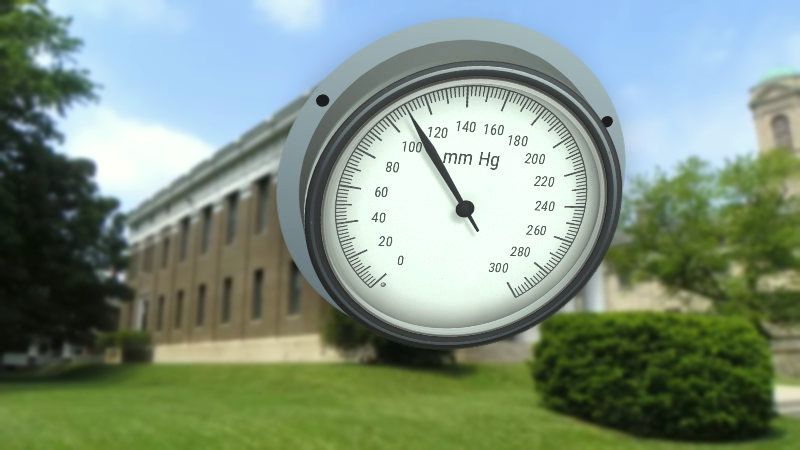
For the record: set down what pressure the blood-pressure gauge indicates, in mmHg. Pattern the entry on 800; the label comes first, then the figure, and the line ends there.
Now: 110
